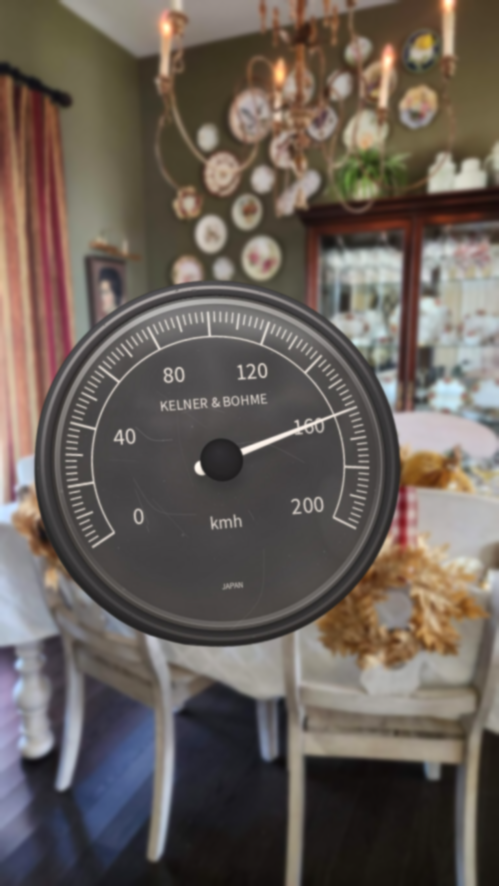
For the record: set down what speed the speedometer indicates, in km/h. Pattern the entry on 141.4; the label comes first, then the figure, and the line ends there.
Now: 160
